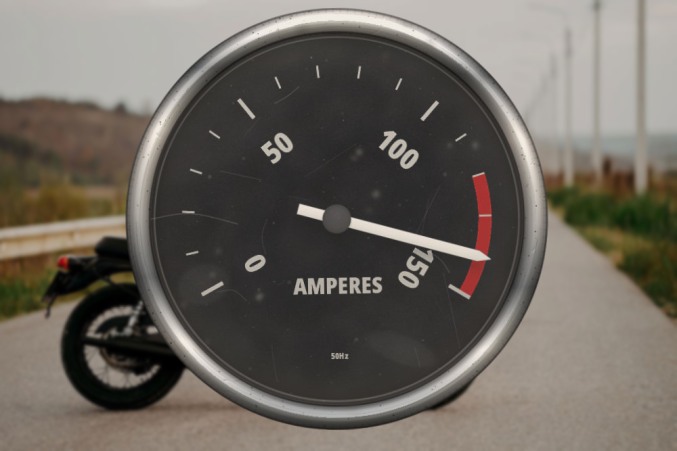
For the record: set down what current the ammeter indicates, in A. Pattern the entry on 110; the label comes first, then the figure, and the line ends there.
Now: 140
